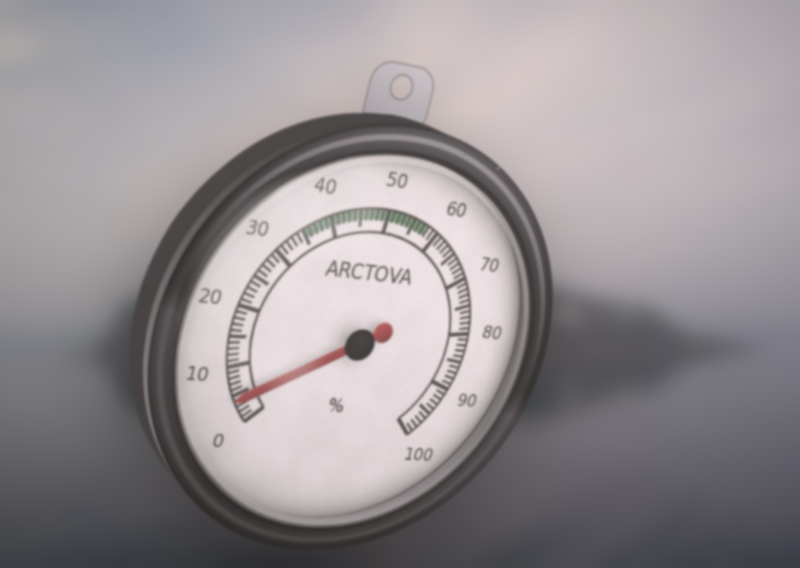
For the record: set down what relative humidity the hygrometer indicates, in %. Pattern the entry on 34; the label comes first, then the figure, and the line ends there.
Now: 5
